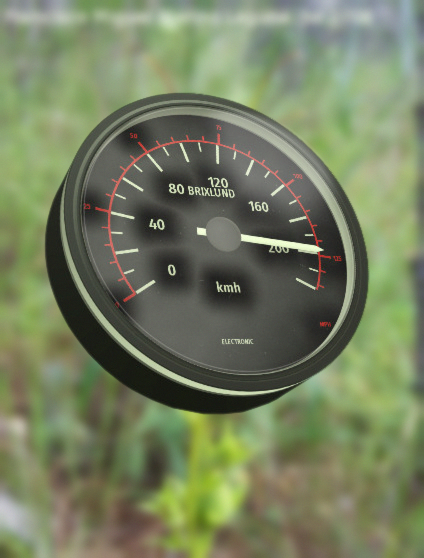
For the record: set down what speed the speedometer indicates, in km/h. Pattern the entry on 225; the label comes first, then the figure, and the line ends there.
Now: 200
